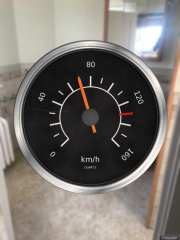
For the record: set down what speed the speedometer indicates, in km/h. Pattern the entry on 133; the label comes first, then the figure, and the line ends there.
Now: 70
